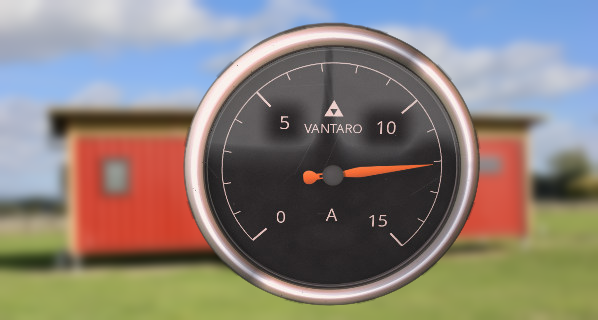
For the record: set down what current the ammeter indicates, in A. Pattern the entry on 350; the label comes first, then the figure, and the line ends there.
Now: 12
